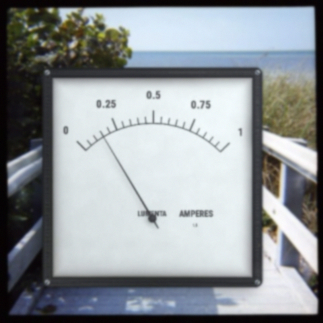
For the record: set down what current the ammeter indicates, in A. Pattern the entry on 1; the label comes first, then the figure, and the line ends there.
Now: 0.15
